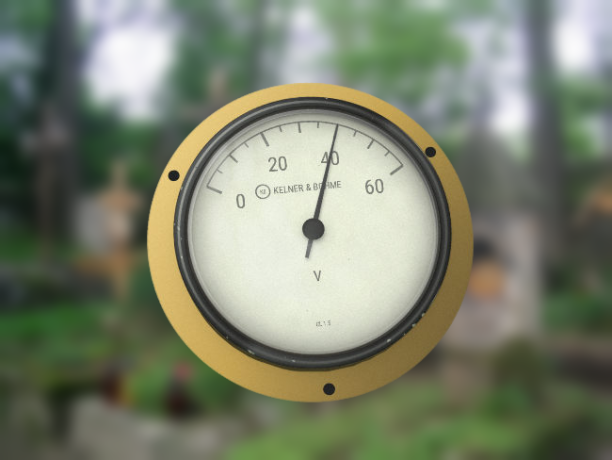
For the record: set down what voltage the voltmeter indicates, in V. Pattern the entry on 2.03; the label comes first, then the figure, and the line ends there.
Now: 40
